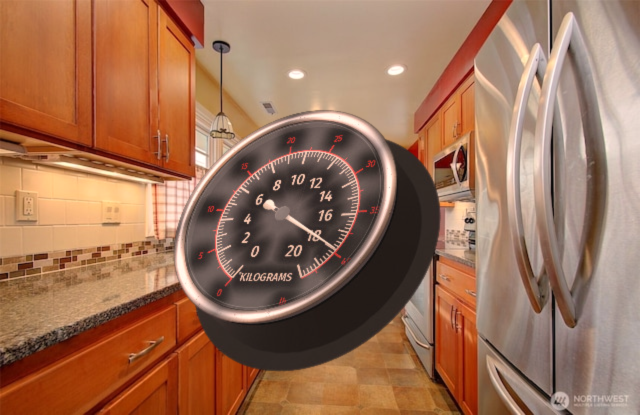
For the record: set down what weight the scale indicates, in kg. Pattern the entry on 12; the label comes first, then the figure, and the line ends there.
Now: 18
